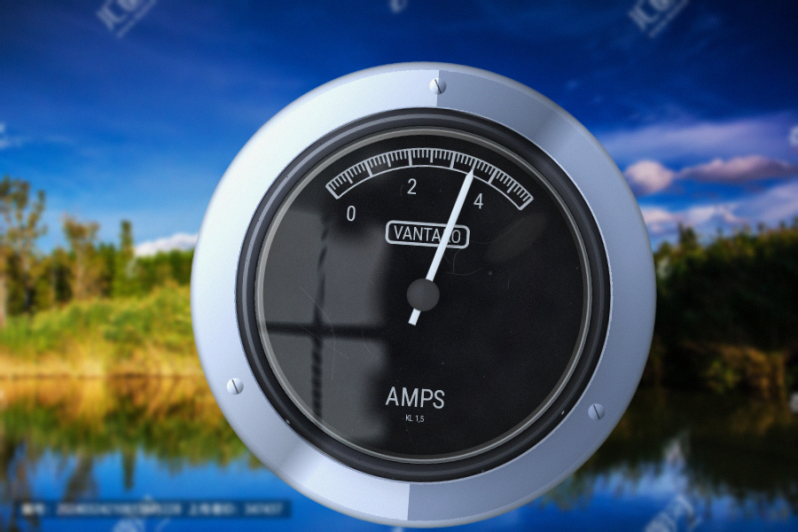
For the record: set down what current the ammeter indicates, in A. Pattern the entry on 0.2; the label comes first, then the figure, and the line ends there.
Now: 3.5
